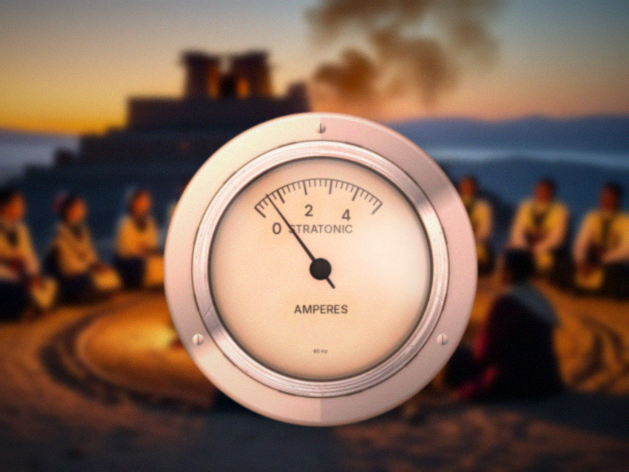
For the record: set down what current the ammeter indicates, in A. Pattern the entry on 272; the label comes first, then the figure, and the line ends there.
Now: 0.6
